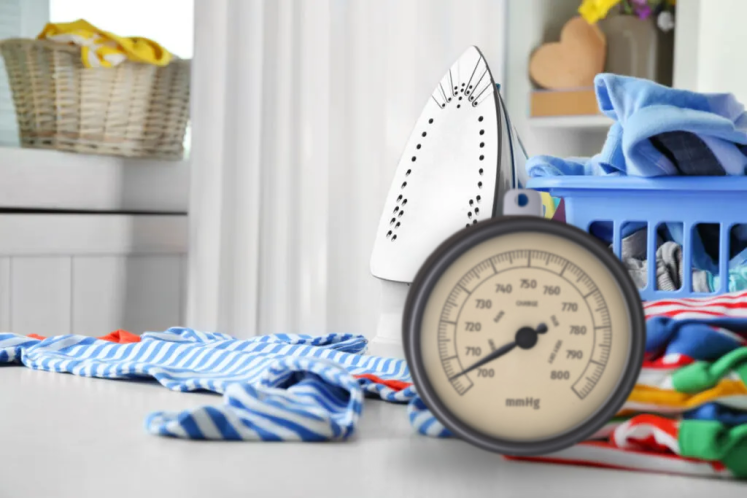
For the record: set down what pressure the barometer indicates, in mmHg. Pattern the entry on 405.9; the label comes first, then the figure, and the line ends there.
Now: 705
